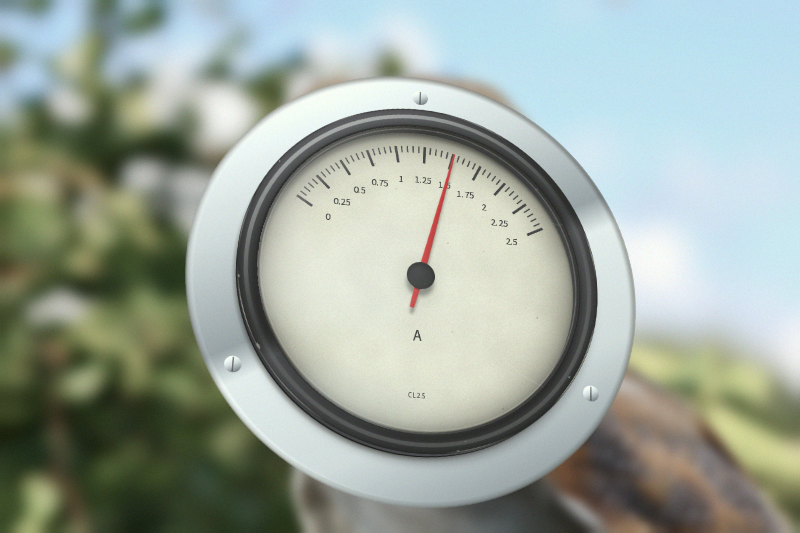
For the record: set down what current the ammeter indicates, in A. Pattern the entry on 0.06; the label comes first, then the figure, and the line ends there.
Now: 1.5
